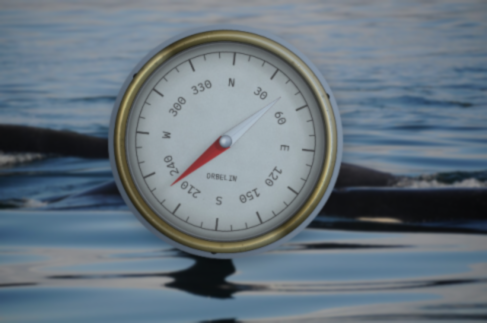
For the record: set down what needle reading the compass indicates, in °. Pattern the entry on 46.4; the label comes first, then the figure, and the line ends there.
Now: 225
